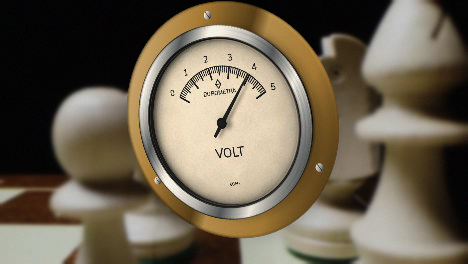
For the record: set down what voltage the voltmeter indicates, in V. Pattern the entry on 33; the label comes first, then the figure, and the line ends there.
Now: 4
